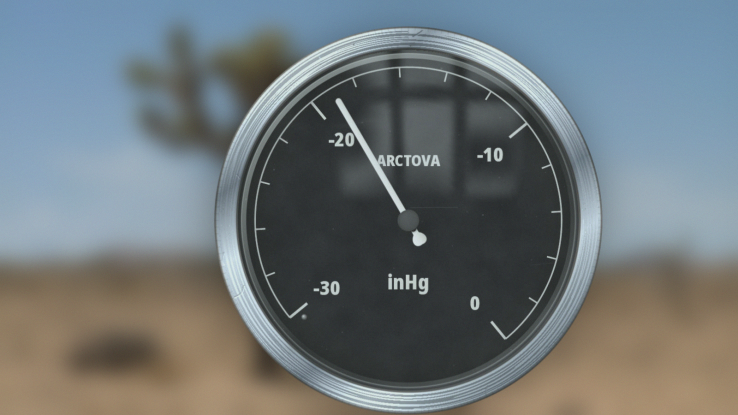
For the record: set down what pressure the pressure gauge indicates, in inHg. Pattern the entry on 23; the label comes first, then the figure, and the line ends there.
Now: -19
